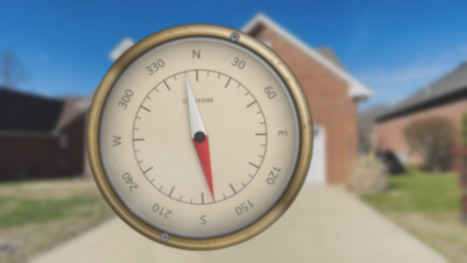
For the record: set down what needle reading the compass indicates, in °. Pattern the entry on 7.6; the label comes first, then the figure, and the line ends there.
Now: 170
